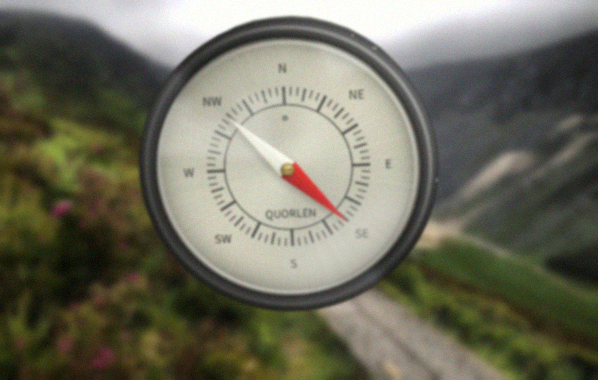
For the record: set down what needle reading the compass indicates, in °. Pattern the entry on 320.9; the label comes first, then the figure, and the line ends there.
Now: 135
